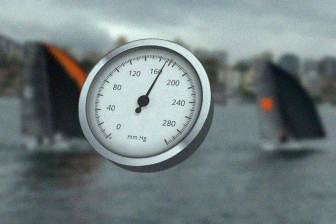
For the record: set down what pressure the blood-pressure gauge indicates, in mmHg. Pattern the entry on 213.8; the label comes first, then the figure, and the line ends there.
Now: 170
